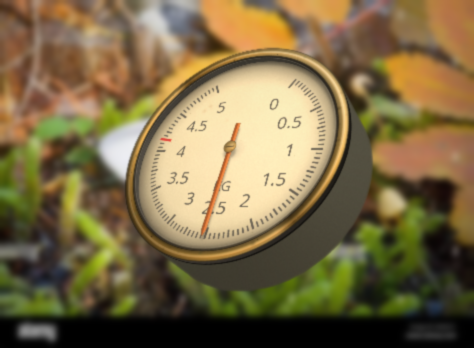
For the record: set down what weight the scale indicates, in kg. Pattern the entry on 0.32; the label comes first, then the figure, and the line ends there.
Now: 2.5
